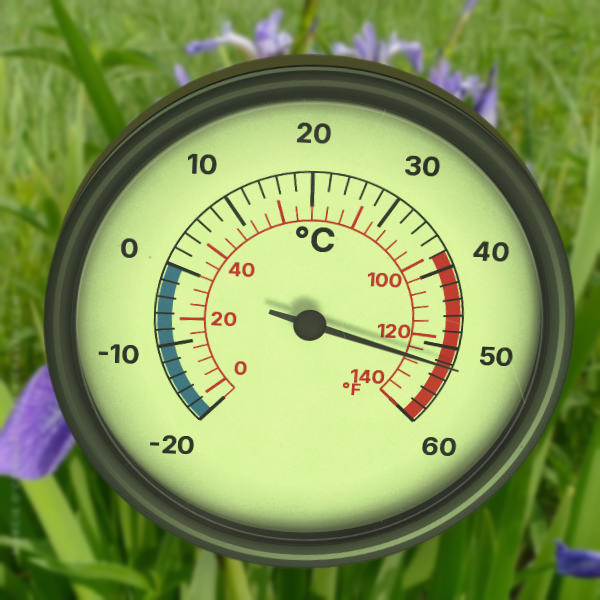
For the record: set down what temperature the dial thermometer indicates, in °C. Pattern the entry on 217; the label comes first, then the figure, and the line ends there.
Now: 52
